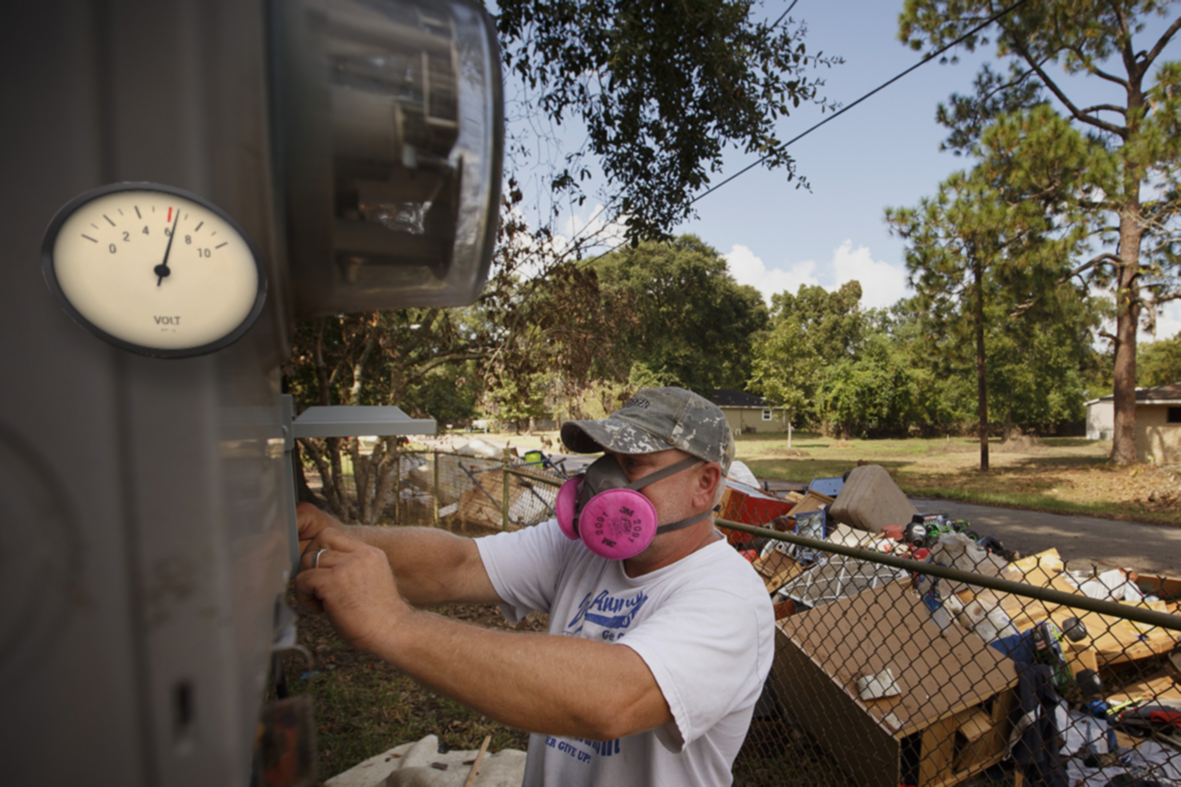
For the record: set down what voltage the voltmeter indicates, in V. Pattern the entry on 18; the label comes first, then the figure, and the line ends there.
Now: 6.5
